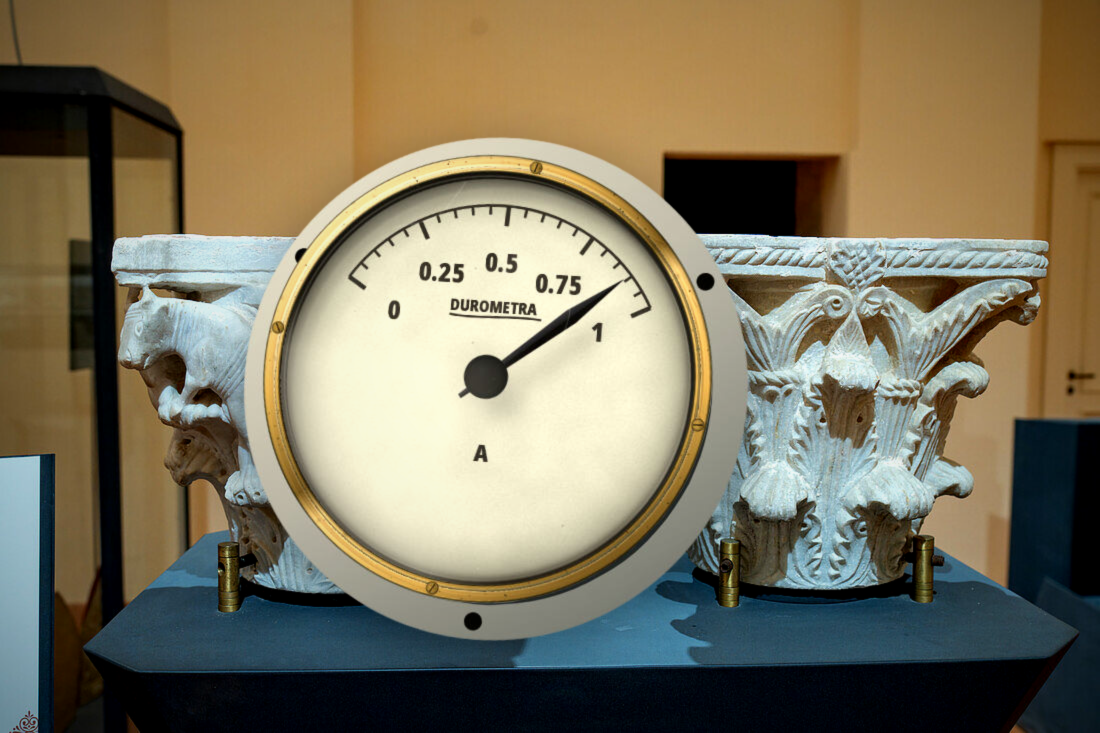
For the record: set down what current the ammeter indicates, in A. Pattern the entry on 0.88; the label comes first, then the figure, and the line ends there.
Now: 0.9
